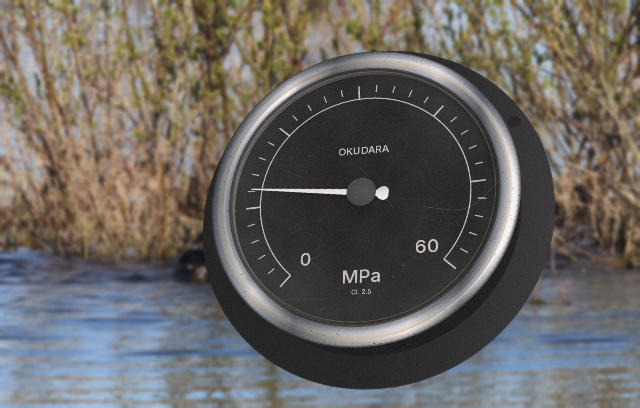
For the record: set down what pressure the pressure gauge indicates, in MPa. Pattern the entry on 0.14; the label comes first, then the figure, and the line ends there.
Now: 12
